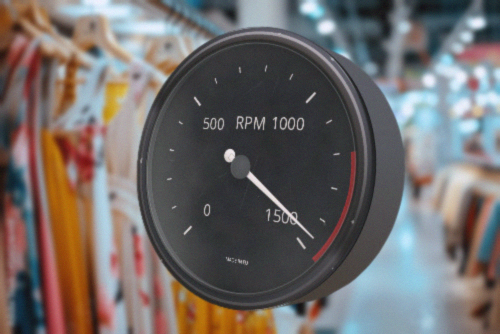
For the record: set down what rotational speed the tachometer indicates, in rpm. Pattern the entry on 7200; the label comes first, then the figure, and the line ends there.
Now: 1450
